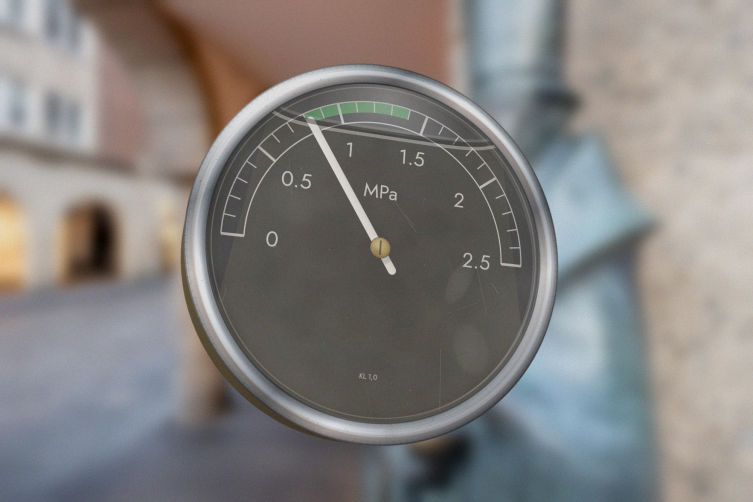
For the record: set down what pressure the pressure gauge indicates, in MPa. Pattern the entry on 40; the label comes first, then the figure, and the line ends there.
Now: 0.8
